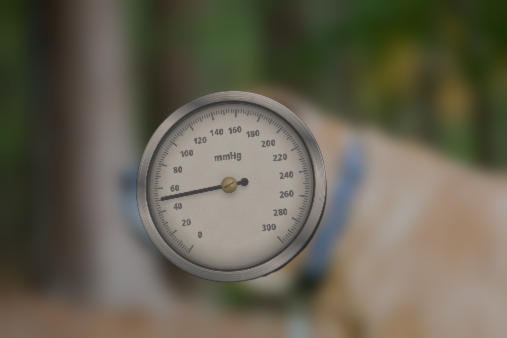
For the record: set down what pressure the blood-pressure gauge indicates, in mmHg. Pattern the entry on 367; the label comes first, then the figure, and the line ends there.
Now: 50
